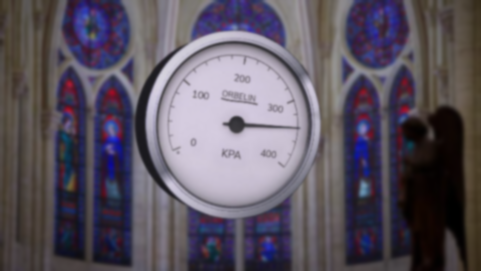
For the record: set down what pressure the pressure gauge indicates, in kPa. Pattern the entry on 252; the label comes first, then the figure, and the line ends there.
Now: 340
